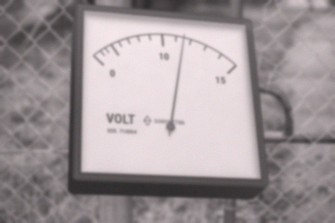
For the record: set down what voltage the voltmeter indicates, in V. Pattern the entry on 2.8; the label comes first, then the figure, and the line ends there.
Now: 11.5
